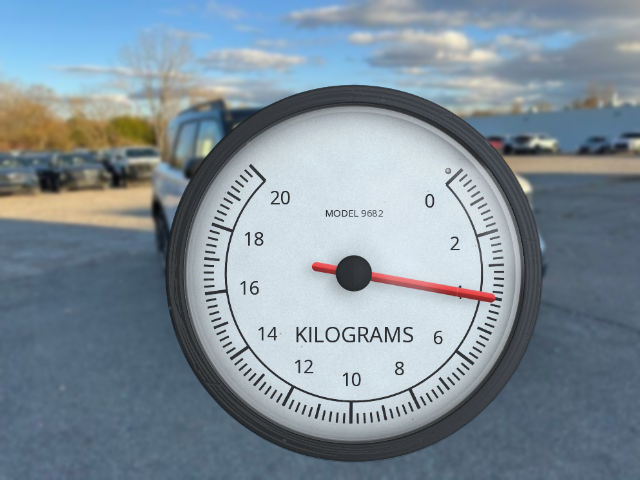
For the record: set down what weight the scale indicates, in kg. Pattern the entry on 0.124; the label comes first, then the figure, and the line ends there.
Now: 4
